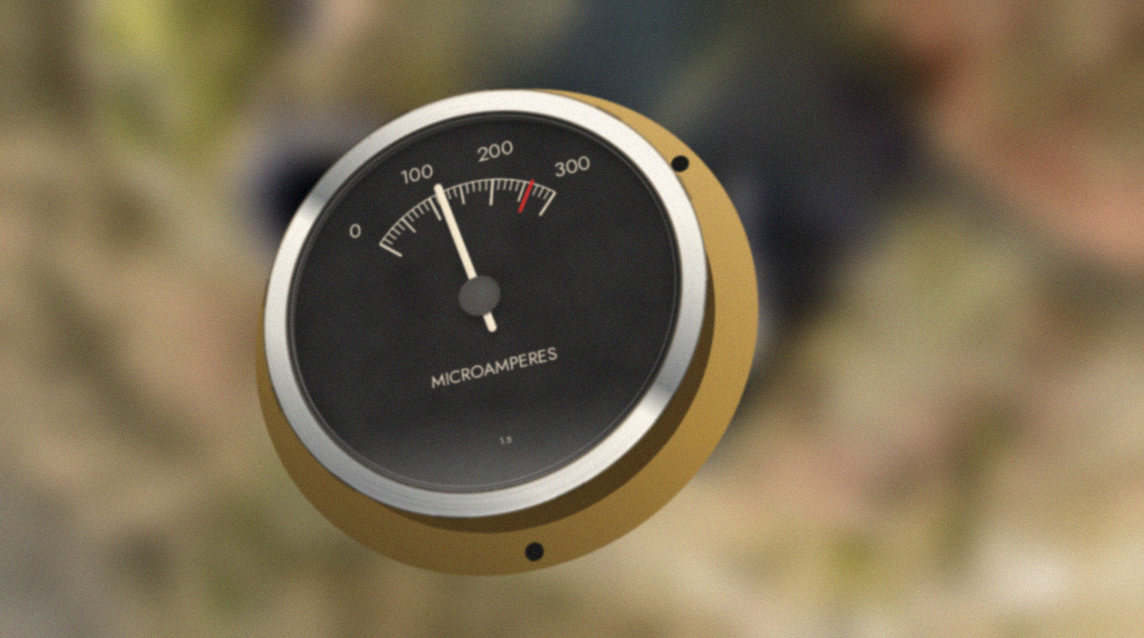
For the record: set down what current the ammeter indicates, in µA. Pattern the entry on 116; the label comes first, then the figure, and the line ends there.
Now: 120
